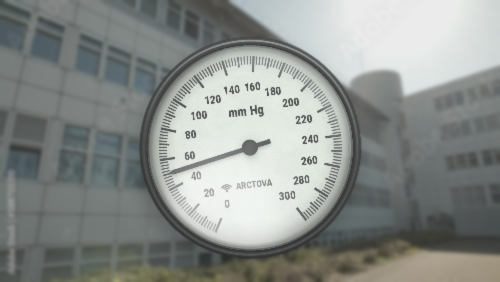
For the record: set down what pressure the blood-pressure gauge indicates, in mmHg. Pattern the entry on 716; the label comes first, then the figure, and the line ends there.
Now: 50
